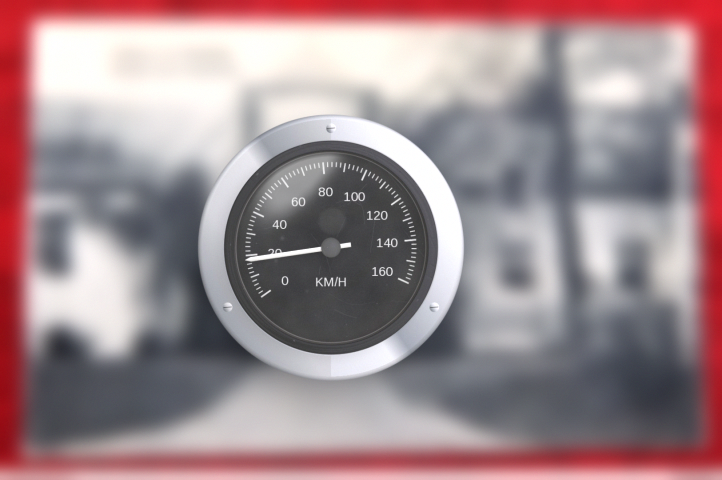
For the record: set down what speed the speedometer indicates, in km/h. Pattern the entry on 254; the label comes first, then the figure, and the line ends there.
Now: 18
